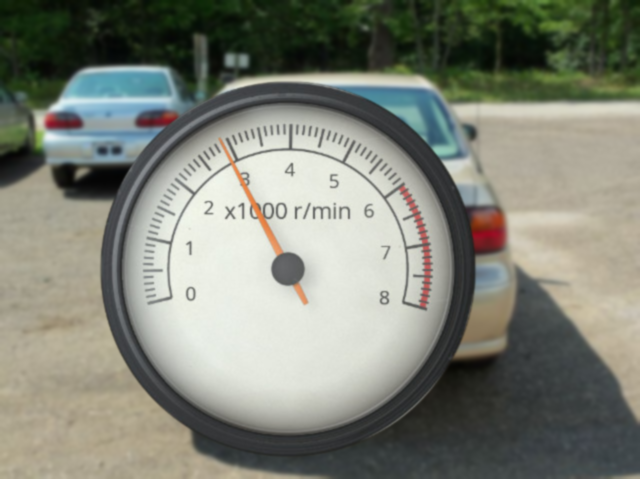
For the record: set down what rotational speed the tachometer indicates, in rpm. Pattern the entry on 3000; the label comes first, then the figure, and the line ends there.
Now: 2900
